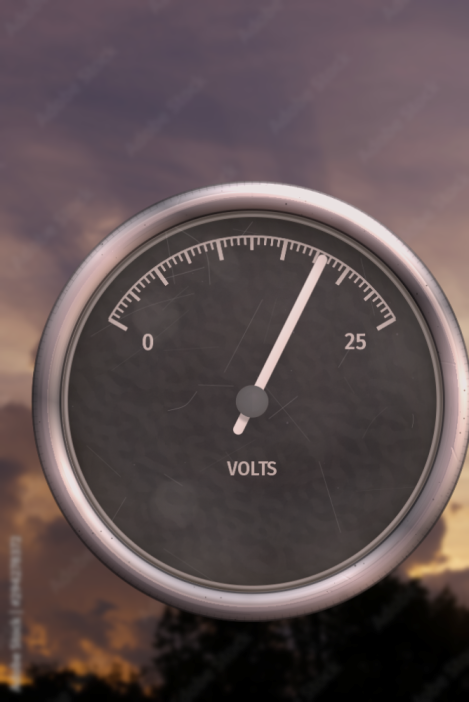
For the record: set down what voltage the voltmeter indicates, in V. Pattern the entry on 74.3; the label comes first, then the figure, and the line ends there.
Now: 18
